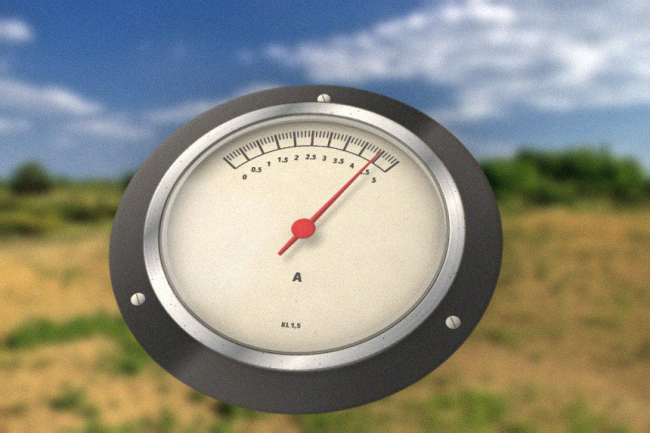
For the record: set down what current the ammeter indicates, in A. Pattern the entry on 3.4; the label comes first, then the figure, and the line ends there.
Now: 4.5
